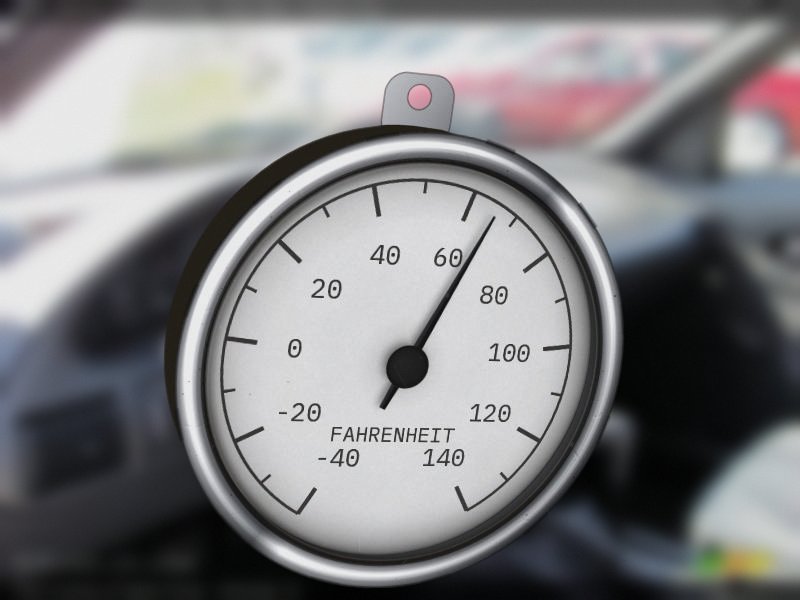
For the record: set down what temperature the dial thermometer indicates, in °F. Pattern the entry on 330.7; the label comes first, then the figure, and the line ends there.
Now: 65
